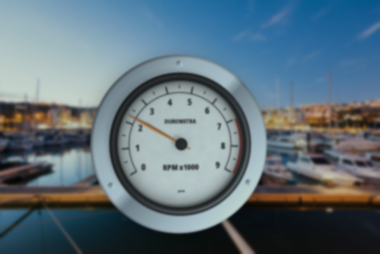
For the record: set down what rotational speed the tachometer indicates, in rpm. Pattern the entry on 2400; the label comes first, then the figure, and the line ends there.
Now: 2250
